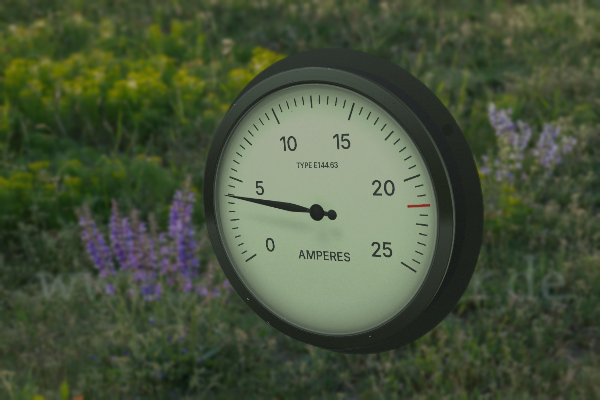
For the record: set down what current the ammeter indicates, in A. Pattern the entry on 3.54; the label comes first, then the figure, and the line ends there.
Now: 4
